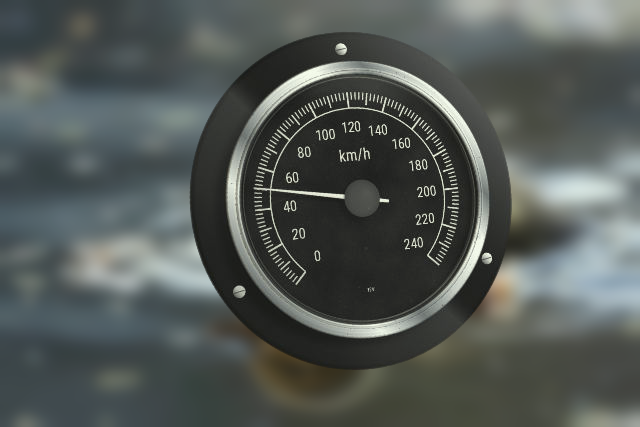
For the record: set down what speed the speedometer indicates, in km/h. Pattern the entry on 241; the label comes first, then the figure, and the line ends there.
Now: 50
